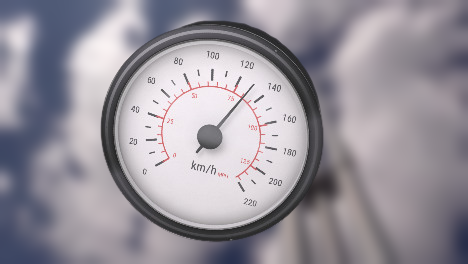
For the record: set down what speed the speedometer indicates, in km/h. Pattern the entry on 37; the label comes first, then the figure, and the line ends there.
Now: 130
